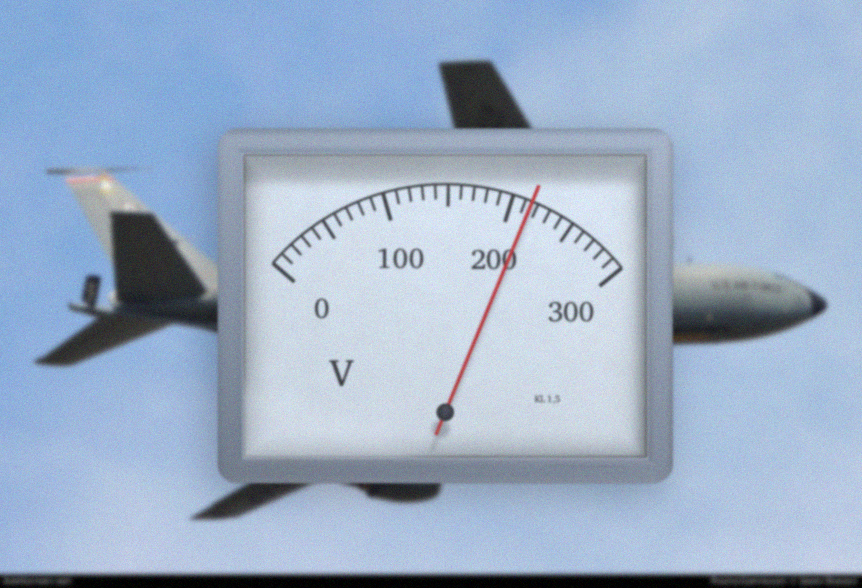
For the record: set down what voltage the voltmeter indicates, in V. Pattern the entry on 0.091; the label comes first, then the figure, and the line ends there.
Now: 215
